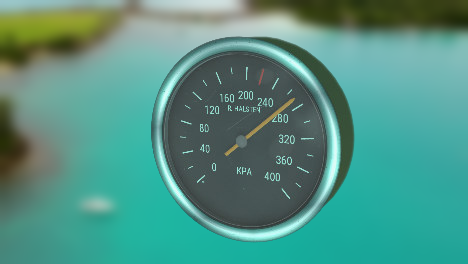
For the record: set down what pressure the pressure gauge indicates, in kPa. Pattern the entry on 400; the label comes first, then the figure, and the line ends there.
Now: 270
